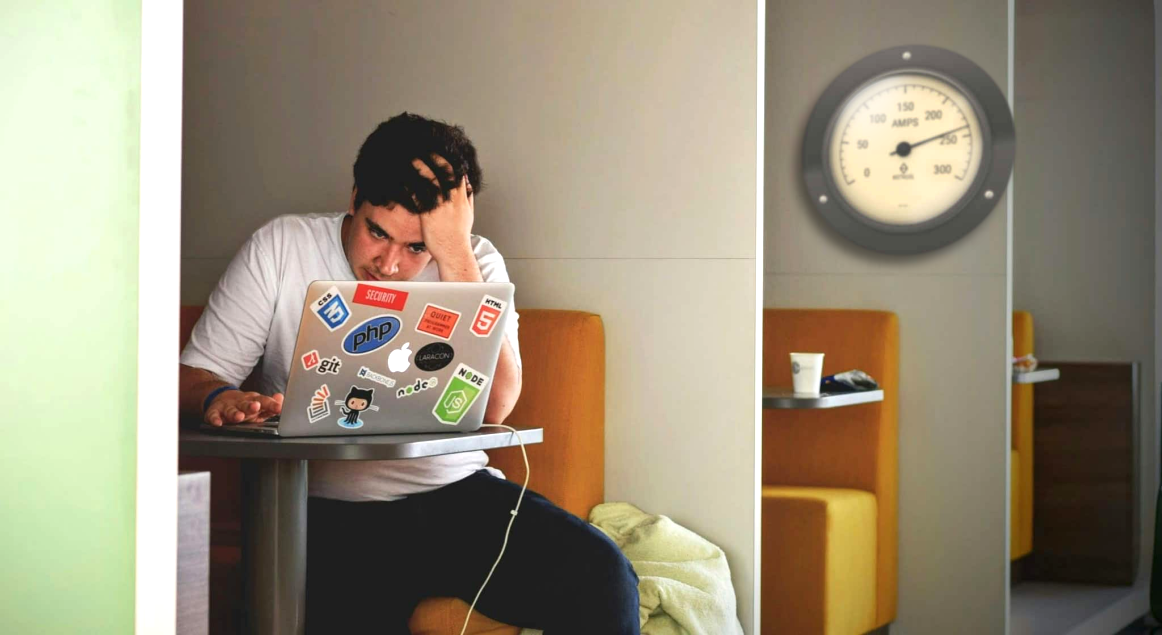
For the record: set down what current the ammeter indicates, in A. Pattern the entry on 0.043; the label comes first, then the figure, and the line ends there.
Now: 240
